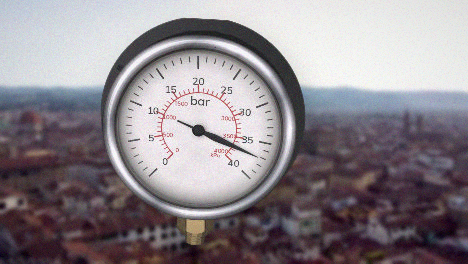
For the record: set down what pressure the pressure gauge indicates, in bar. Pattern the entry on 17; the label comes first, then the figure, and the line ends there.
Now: 37
